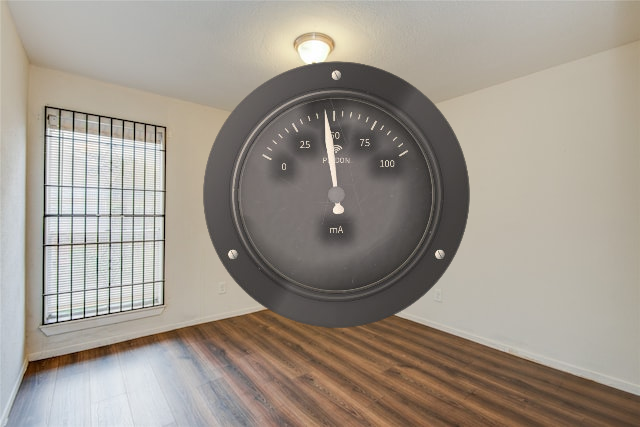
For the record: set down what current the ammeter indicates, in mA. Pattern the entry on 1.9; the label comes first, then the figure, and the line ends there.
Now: 45
